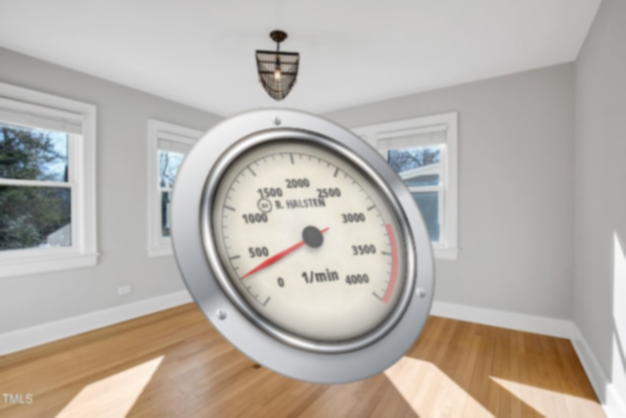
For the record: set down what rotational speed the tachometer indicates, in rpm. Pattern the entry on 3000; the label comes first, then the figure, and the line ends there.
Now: 300
